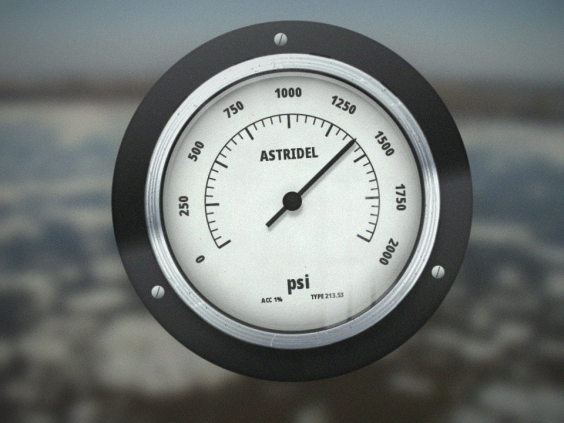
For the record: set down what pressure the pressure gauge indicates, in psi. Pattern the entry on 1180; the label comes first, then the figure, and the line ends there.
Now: 1400
